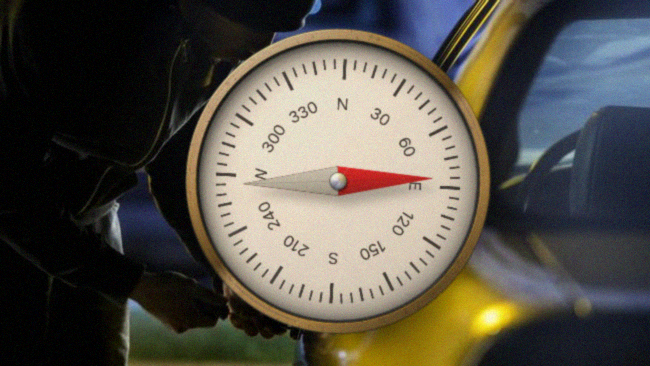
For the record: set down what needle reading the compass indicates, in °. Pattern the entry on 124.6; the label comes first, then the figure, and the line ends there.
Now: 85
